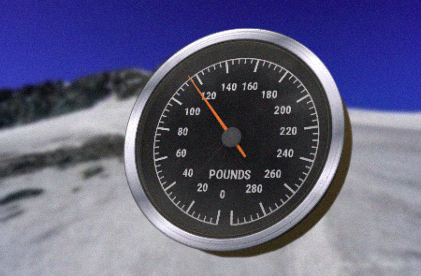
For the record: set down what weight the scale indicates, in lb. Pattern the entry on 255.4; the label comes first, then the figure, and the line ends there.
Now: 116
